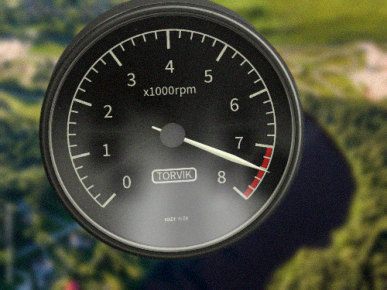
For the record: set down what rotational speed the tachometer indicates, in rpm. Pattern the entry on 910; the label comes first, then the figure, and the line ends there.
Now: 7400
